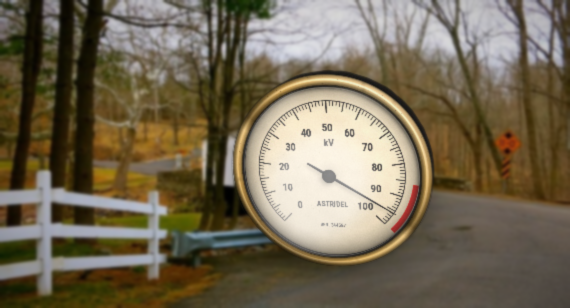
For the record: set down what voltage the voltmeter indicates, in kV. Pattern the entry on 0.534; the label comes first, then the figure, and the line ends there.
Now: 95
